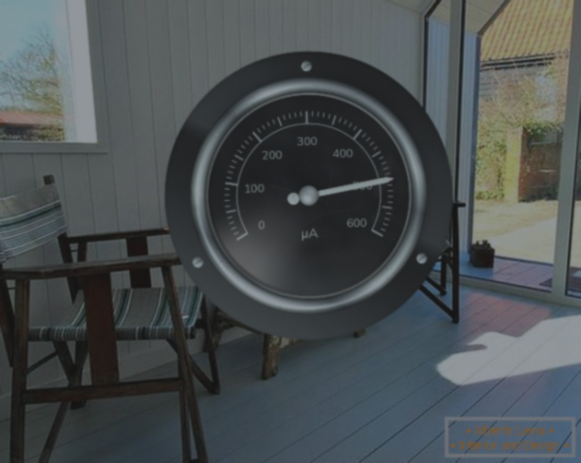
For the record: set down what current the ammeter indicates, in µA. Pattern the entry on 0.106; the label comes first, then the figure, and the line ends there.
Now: 500
